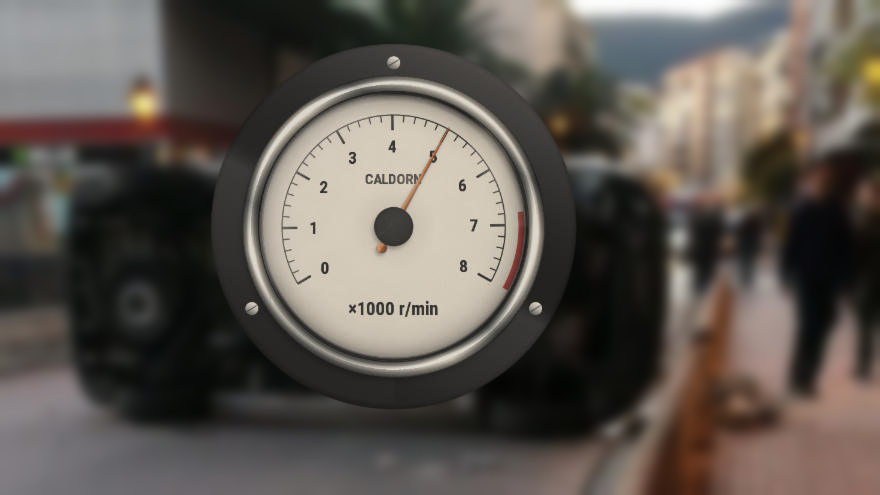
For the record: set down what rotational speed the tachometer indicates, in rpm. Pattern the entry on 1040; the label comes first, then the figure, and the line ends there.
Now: 5000
